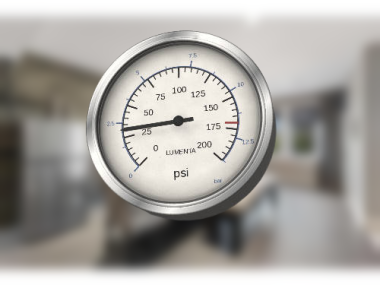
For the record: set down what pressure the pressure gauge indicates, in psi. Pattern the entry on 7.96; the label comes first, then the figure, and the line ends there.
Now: 30
